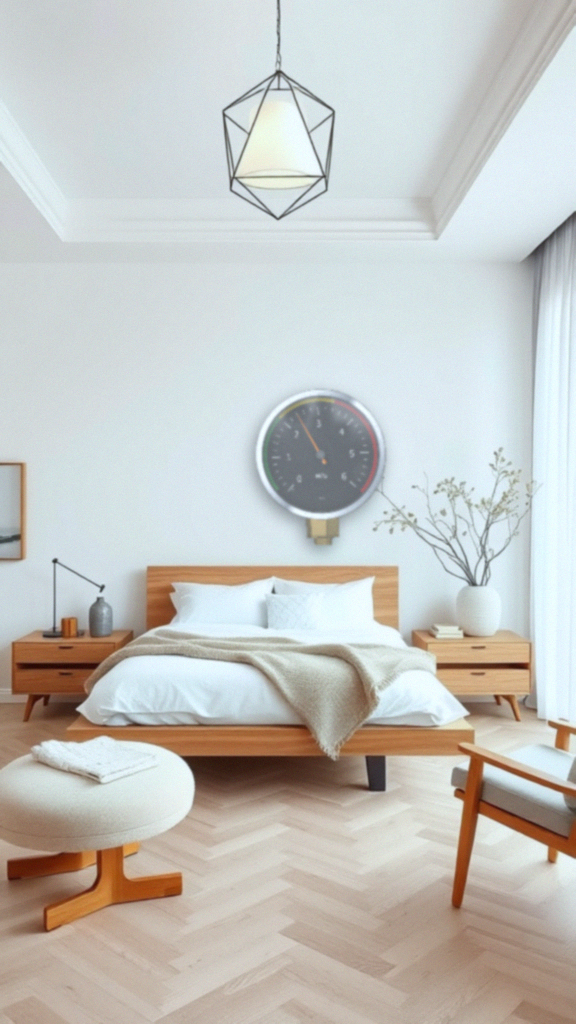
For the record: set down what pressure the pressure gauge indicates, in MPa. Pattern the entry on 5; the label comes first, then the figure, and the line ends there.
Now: 2.4
